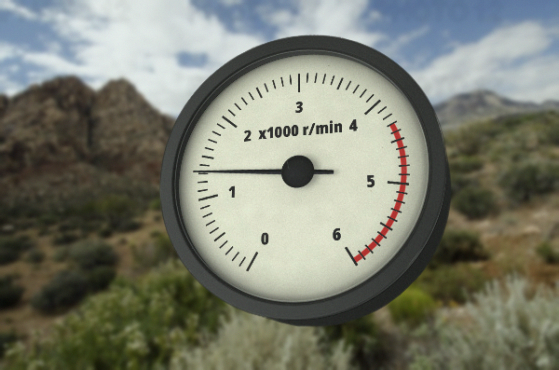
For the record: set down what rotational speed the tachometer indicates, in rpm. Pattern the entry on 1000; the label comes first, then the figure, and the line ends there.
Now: 1300
